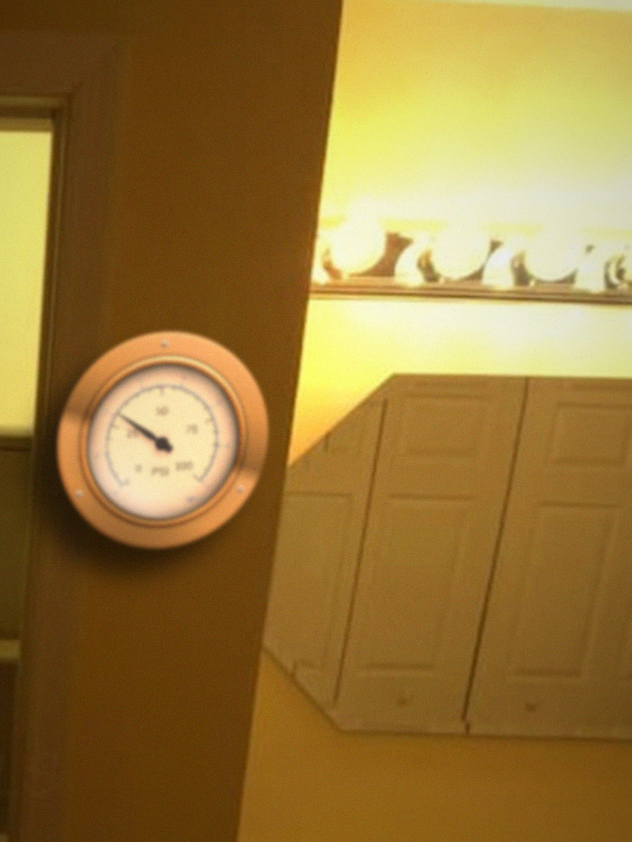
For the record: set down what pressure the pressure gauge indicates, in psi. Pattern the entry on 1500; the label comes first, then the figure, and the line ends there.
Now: 30
